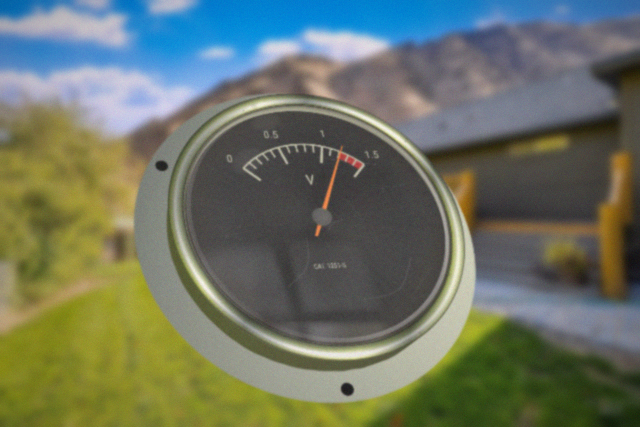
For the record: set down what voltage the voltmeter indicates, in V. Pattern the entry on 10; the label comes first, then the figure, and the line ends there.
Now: 1.2
